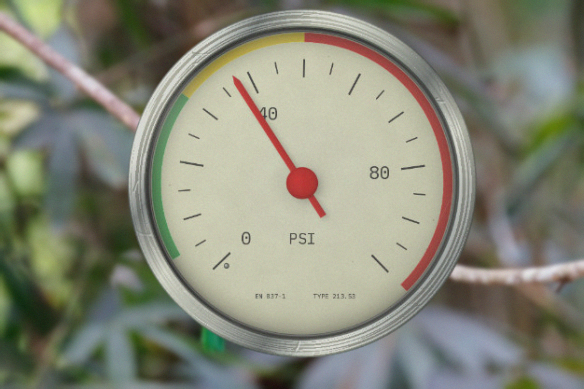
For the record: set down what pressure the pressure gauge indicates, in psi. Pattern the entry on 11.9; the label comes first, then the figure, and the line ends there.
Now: 37.5
